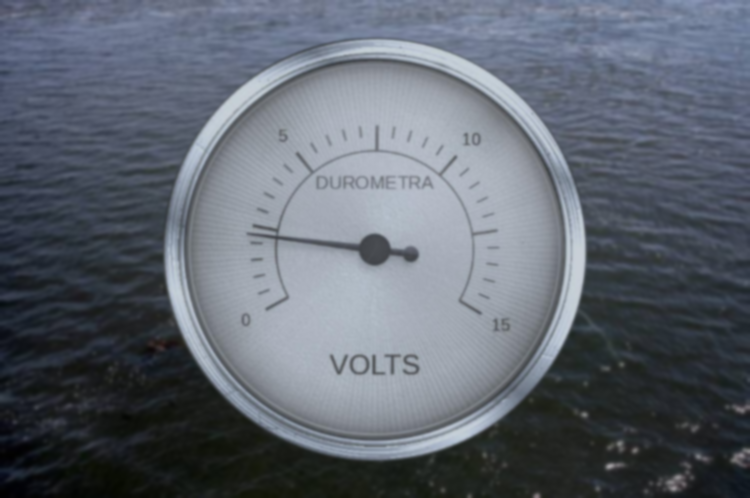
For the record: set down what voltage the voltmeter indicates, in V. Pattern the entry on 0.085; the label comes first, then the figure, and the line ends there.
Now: 2.25
